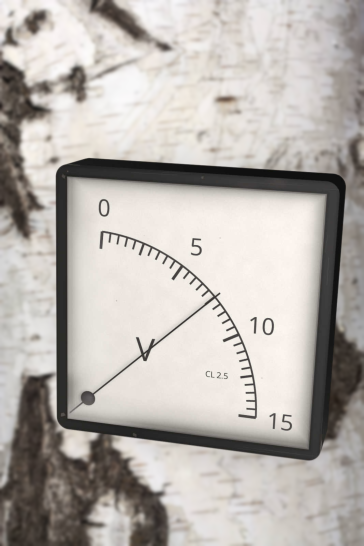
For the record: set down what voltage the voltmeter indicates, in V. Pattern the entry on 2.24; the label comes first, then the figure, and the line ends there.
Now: 7.5
